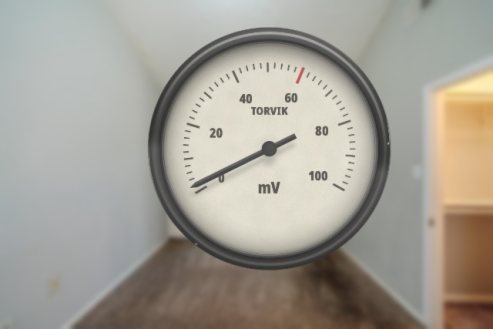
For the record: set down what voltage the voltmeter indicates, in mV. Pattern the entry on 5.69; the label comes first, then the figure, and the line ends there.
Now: 2
